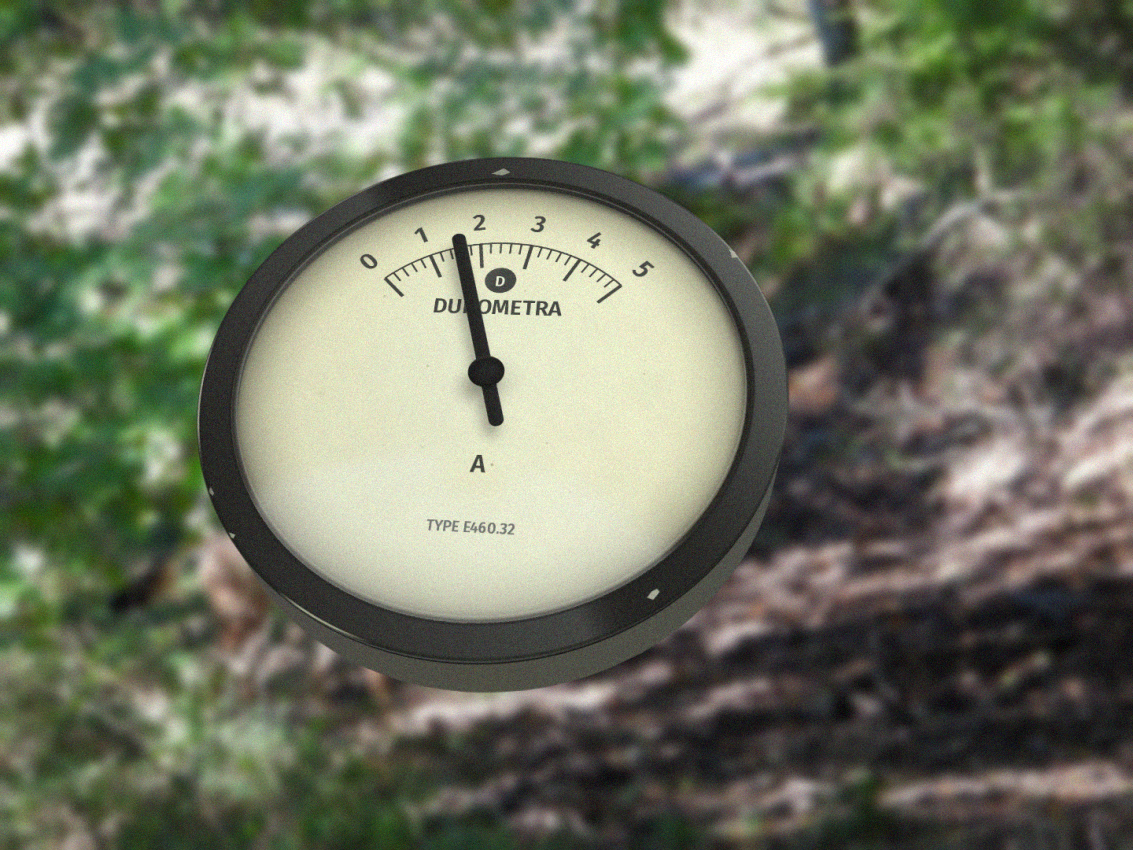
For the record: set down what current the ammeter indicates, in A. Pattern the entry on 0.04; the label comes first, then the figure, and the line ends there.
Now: 1.6
